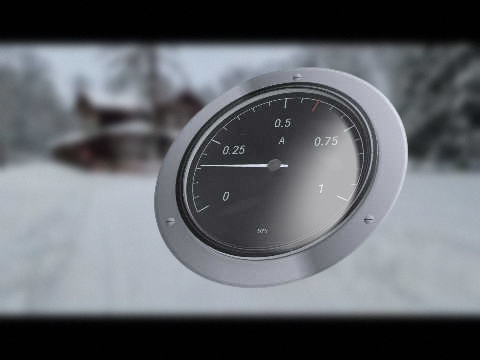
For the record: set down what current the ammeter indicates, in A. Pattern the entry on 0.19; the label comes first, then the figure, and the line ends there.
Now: 0.15
